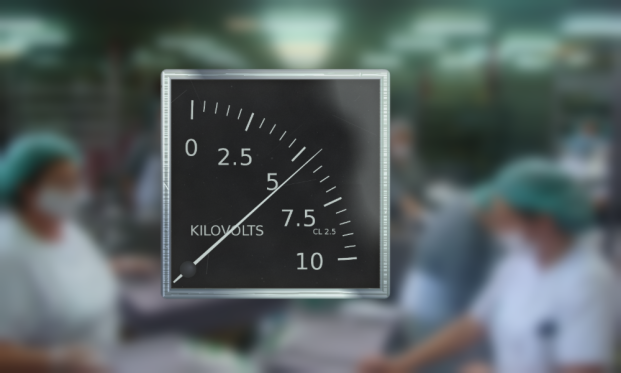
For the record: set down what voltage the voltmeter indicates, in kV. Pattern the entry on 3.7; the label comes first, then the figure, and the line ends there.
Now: 5.5
